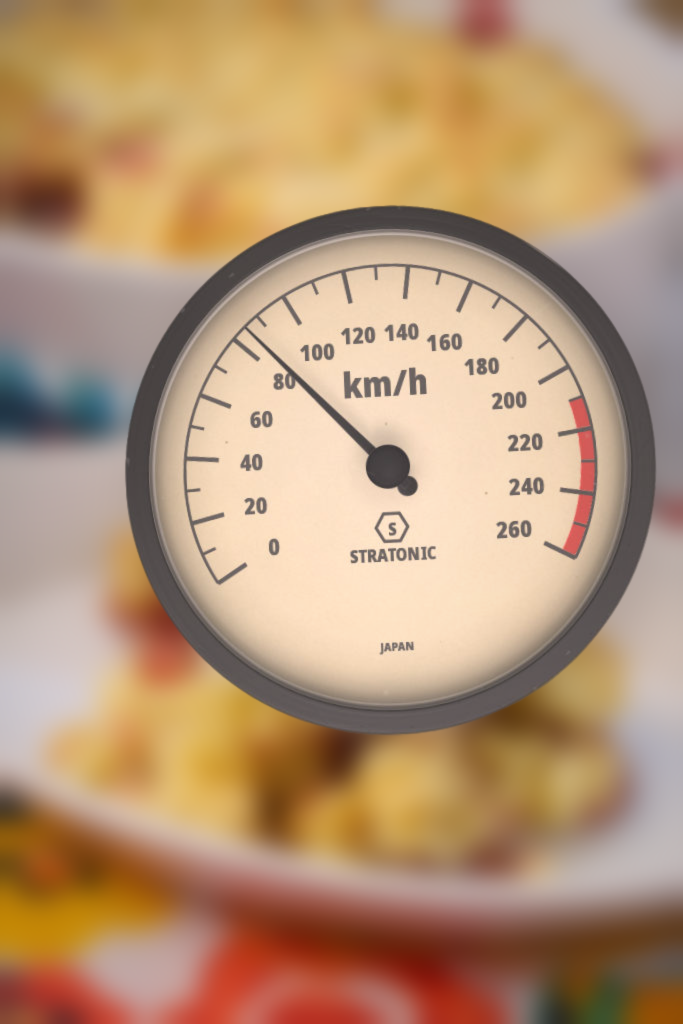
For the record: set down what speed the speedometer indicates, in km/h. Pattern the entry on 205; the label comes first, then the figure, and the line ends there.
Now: 85
